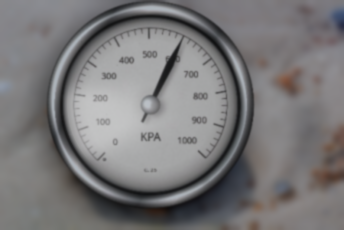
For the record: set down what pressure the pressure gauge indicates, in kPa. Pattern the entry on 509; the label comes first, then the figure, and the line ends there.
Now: 600
